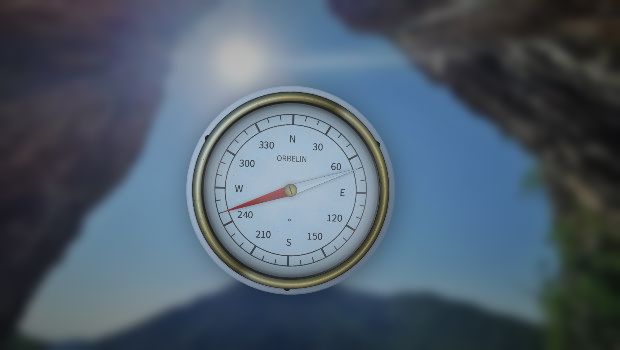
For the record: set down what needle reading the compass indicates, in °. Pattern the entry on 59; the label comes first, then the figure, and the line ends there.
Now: 250
